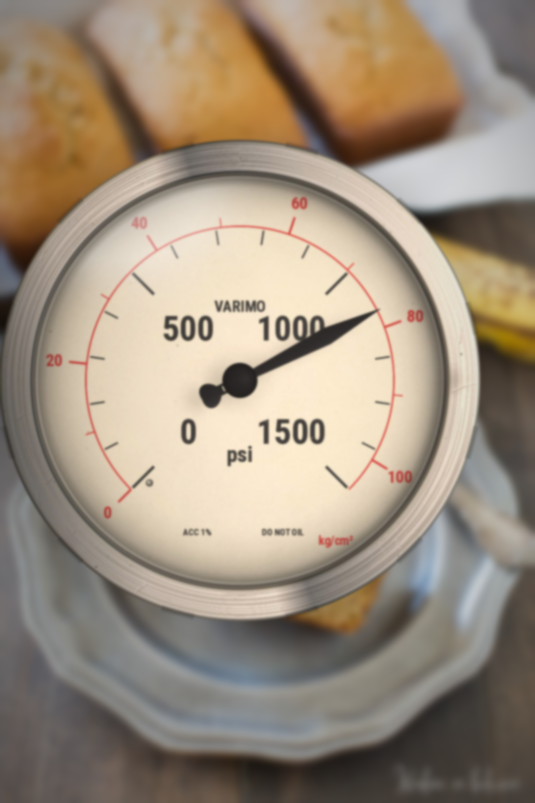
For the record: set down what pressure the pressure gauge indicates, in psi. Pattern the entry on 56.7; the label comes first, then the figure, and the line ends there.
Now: 1100
